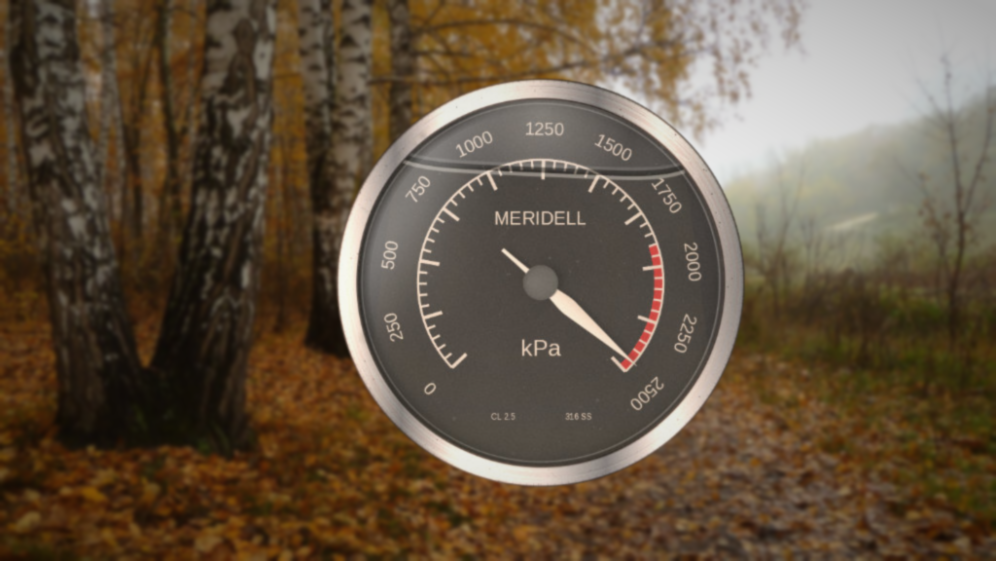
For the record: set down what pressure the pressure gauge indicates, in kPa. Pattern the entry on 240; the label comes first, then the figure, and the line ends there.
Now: 2450
